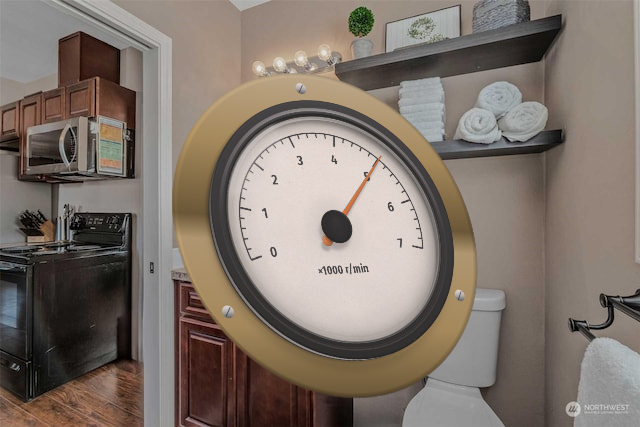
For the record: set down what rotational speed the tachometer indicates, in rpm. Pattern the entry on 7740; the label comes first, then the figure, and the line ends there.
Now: 5000
